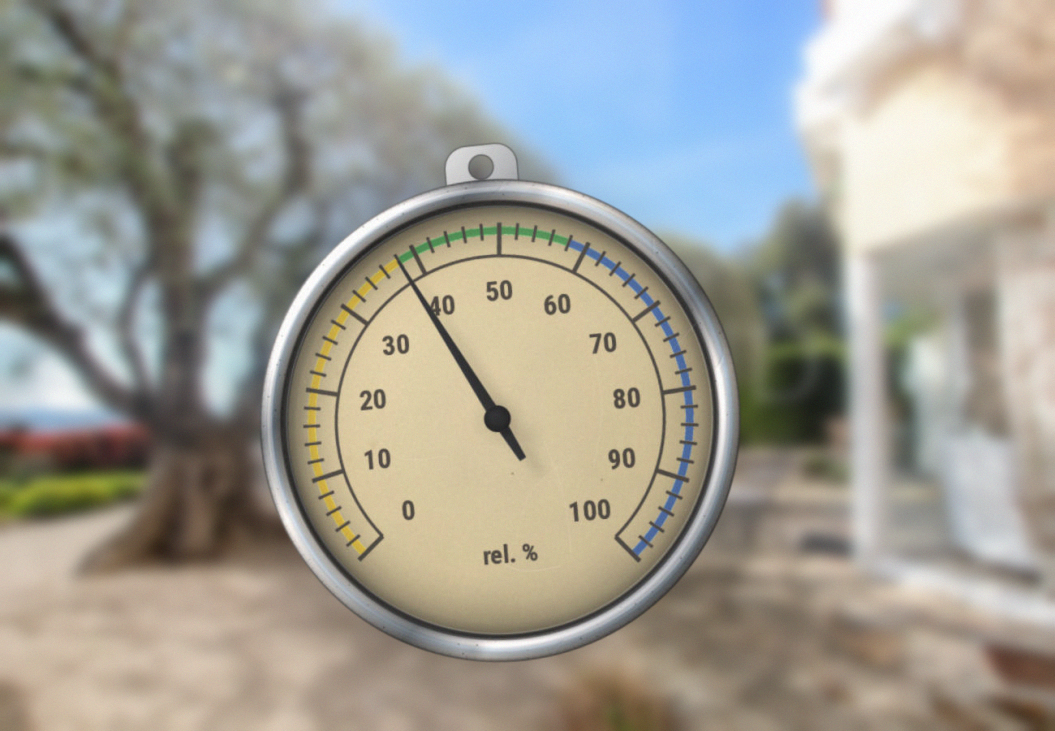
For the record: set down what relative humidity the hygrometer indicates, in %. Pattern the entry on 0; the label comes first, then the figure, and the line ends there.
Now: 38
